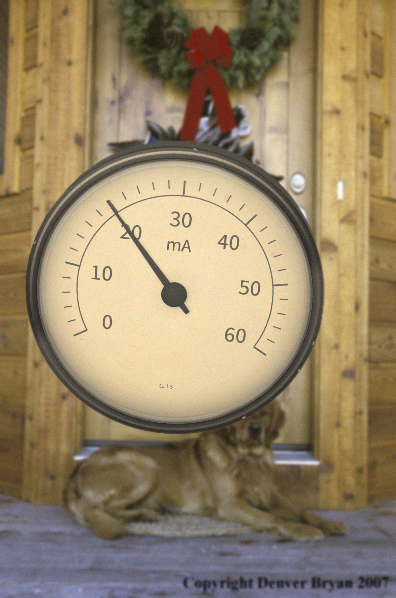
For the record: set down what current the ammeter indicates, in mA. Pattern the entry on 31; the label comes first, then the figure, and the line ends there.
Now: 20
